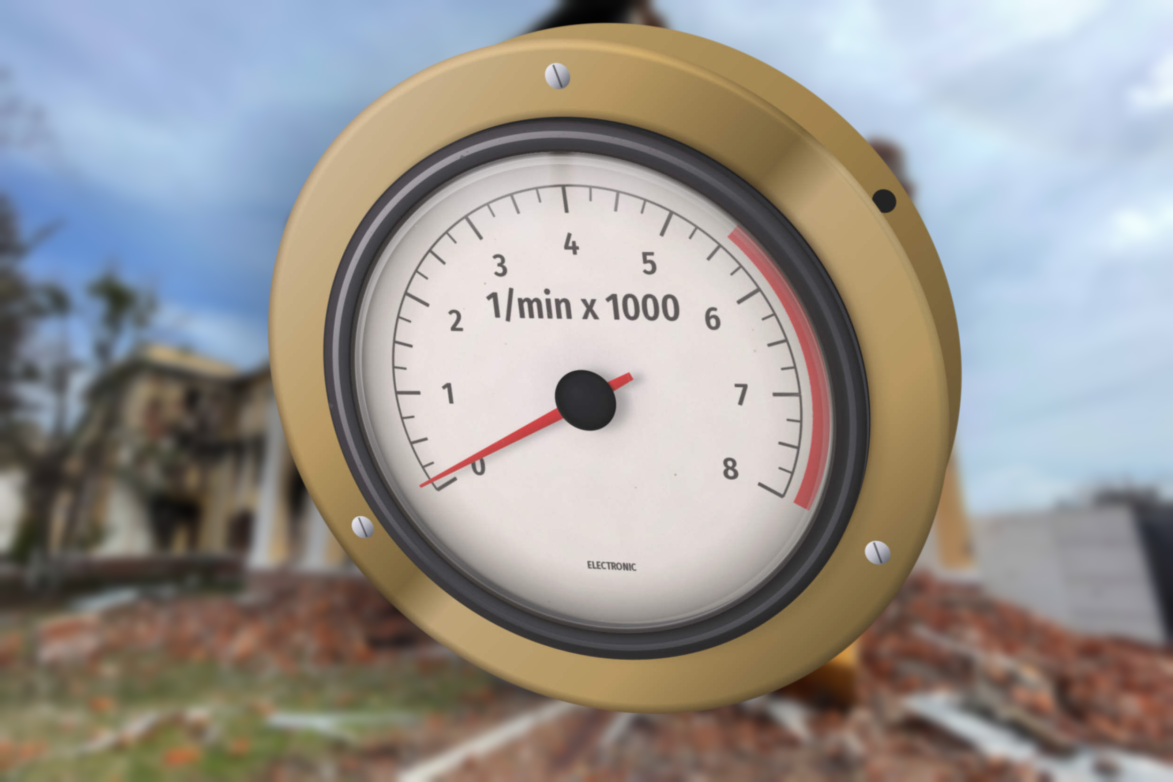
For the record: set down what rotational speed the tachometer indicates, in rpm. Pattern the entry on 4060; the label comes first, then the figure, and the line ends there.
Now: 125
